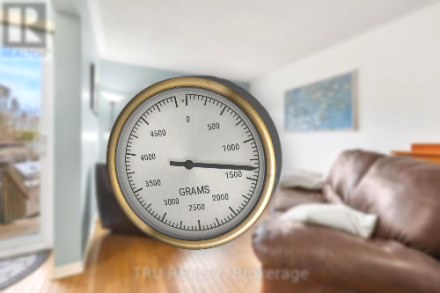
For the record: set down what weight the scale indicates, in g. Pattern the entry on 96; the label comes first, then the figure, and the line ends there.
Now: 1350
